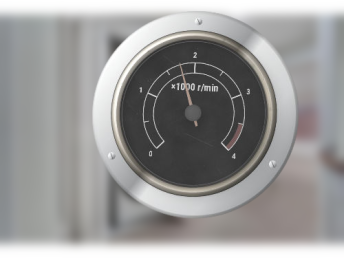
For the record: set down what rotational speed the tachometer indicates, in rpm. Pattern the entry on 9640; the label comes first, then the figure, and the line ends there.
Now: 1750
